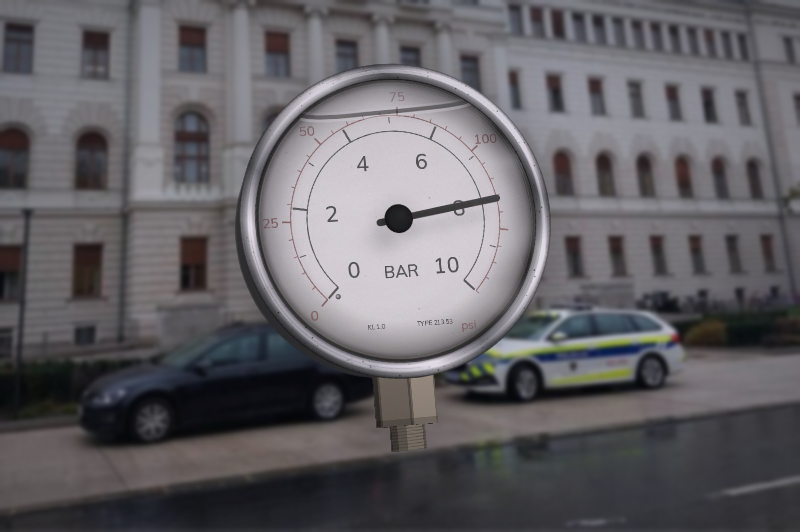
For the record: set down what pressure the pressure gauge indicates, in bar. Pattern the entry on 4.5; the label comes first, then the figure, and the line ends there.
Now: 8
